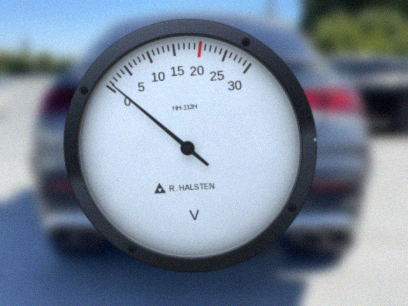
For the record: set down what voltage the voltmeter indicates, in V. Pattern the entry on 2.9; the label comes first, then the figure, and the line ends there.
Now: 1
